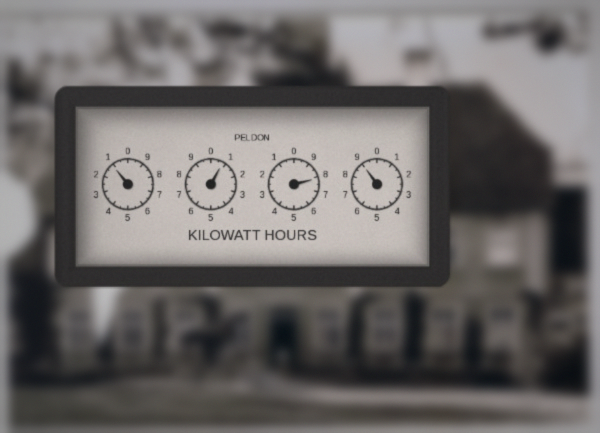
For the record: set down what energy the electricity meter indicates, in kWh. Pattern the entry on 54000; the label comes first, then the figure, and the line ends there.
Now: 1079
